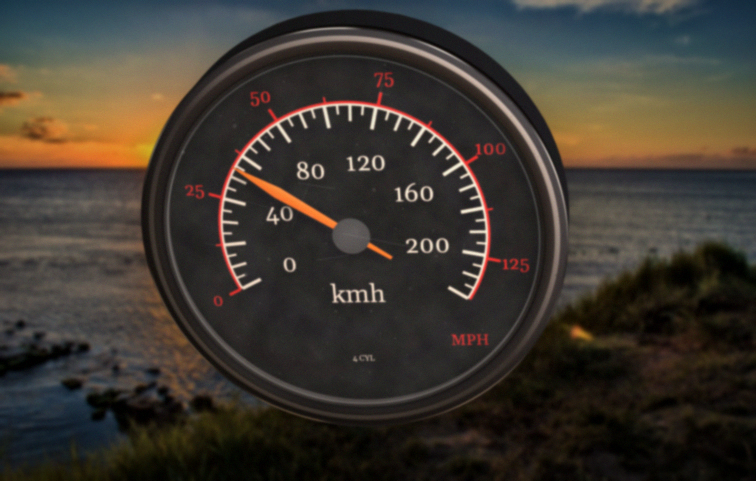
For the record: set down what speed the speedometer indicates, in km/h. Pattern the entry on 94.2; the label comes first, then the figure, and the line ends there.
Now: 55
